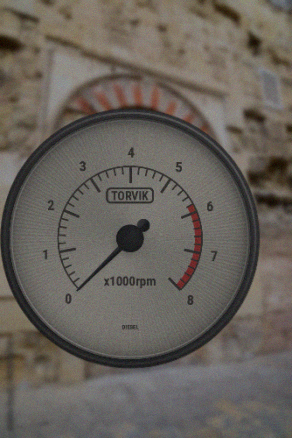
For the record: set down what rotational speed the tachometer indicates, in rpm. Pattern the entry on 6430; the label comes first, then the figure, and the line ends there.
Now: 0
